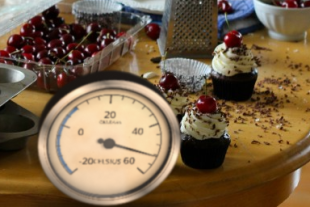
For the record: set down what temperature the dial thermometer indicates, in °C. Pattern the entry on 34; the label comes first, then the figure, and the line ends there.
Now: 52
